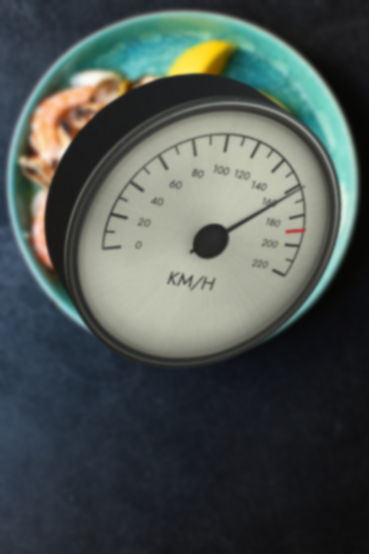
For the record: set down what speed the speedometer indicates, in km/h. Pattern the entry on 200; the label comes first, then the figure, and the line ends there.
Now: 160
